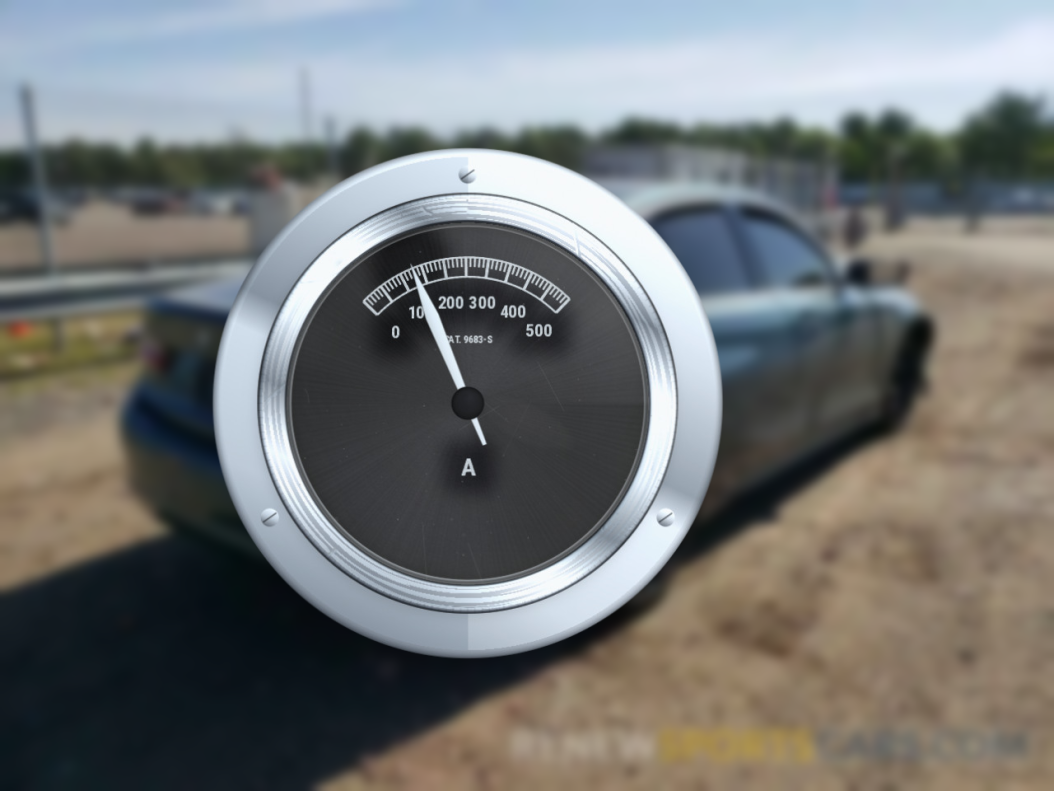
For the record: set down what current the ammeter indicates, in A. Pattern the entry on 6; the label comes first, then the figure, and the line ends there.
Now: 130
